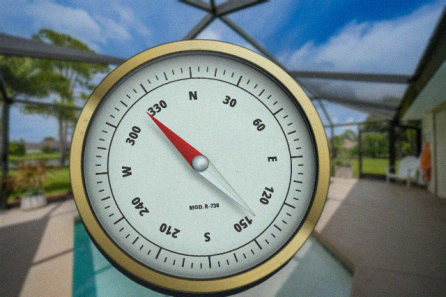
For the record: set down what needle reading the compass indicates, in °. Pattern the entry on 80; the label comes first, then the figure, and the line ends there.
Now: 320
